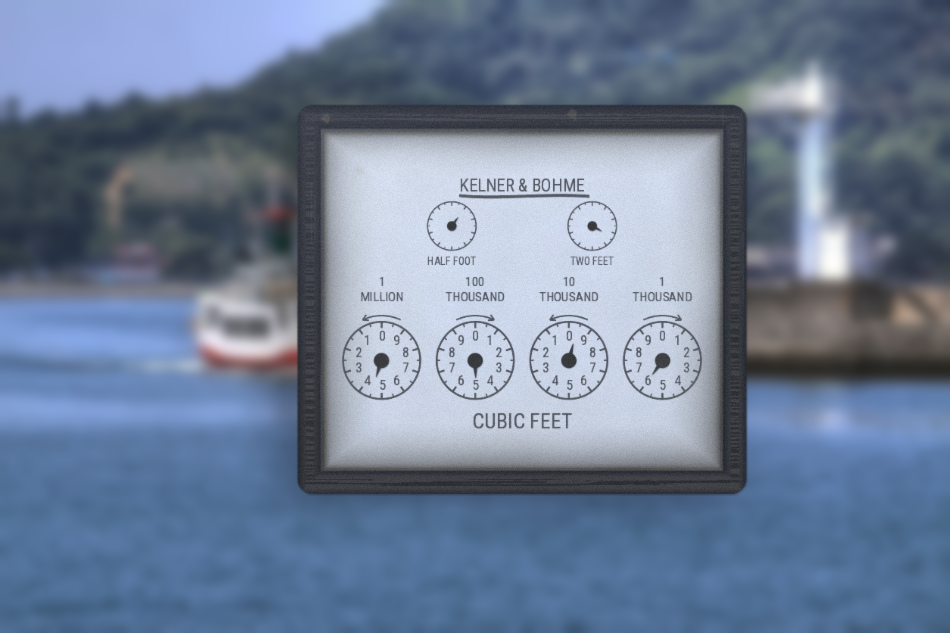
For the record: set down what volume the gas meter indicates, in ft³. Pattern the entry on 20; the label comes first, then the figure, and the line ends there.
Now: 449600
